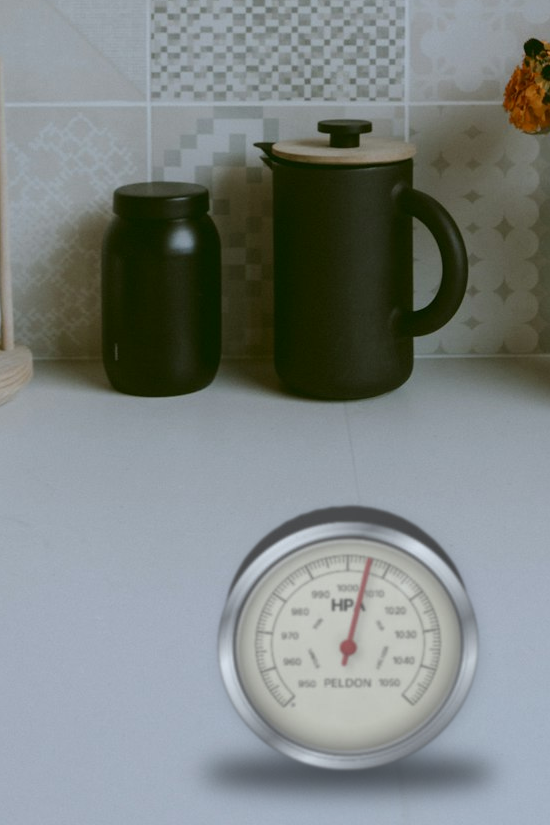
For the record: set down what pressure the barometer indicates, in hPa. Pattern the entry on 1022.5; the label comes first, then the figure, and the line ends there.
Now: 1005
